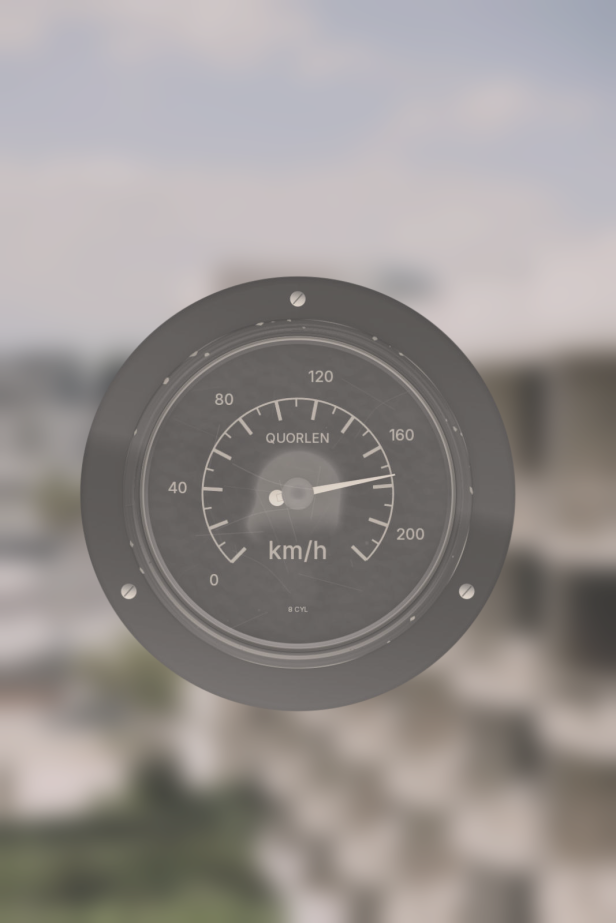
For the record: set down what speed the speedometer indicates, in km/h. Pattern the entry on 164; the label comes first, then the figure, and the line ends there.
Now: 175
